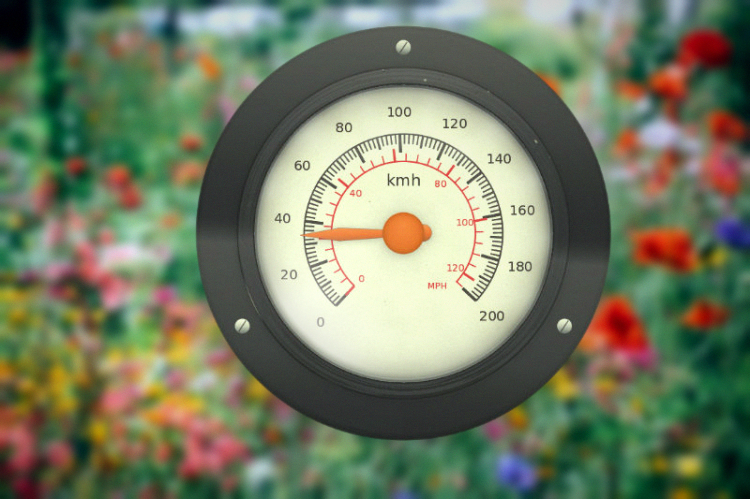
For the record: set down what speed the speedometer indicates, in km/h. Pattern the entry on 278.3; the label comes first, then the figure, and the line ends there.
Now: 34
